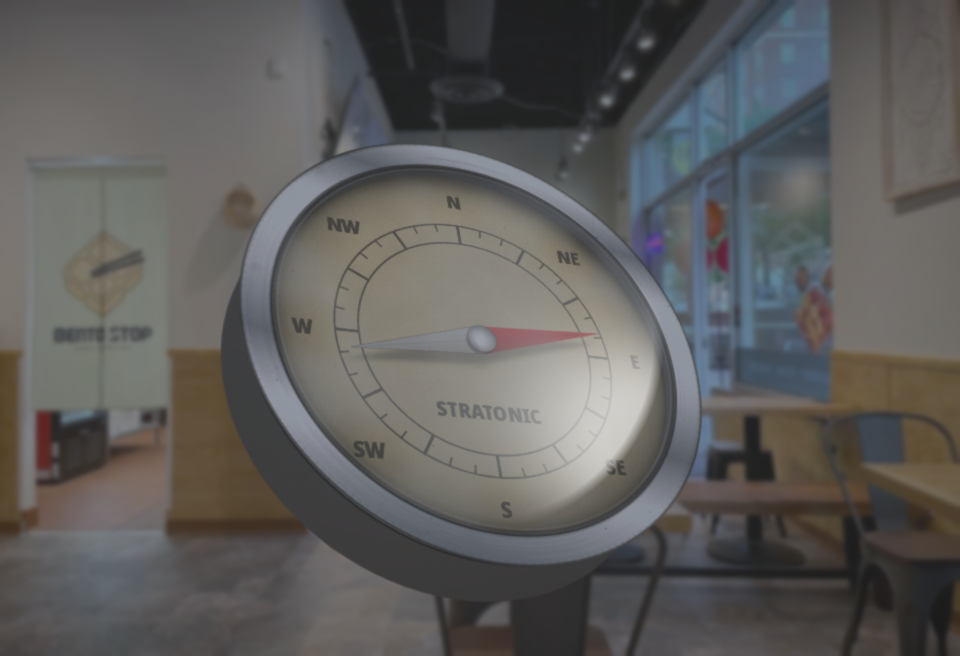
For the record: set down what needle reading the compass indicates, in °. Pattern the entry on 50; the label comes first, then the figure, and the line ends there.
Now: 80
